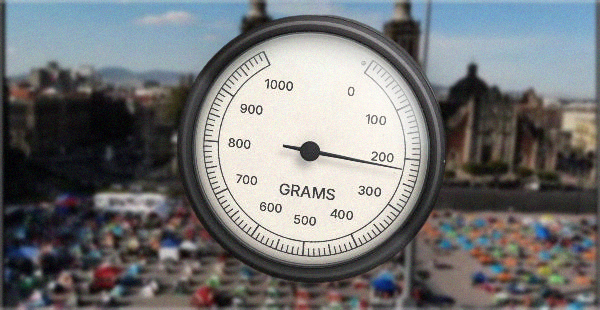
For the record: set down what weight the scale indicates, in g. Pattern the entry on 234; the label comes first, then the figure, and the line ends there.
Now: 220
